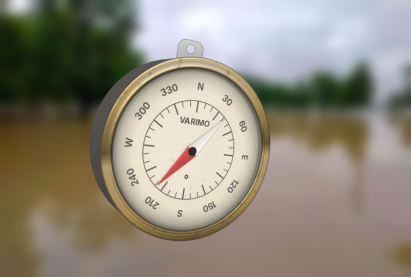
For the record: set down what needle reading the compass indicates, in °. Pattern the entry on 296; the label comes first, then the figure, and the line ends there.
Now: 220
